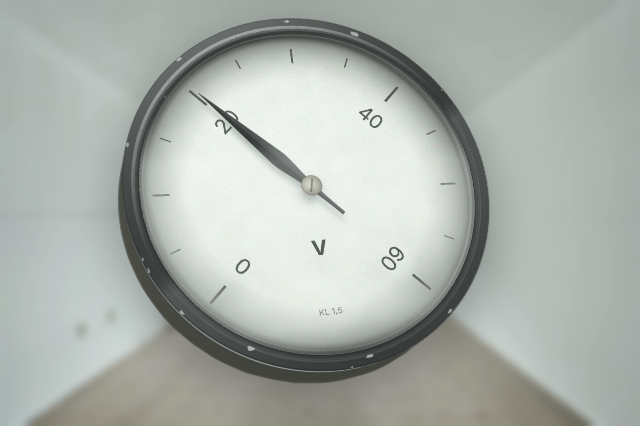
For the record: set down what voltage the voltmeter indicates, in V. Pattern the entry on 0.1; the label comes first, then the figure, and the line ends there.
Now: 20
